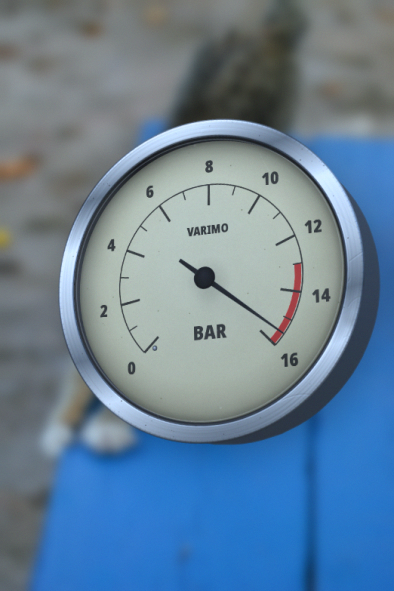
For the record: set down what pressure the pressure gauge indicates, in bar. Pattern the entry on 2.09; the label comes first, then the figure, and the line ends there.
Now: 15.5
